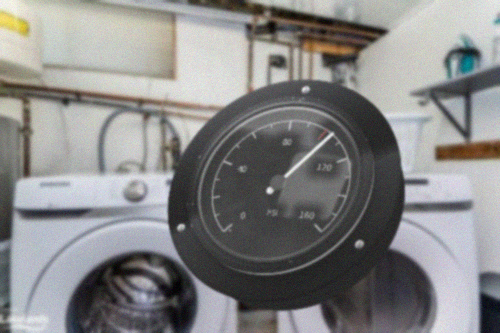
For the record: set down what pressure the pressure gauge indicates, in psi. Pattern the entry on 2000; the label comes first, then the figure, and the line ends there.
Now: 105
